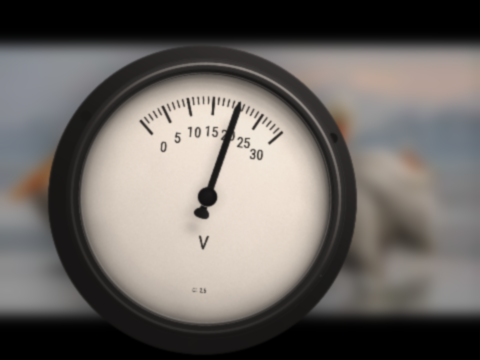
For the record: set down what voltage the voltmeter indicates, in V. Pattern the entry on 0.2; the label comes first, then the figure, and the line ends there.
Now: 20
